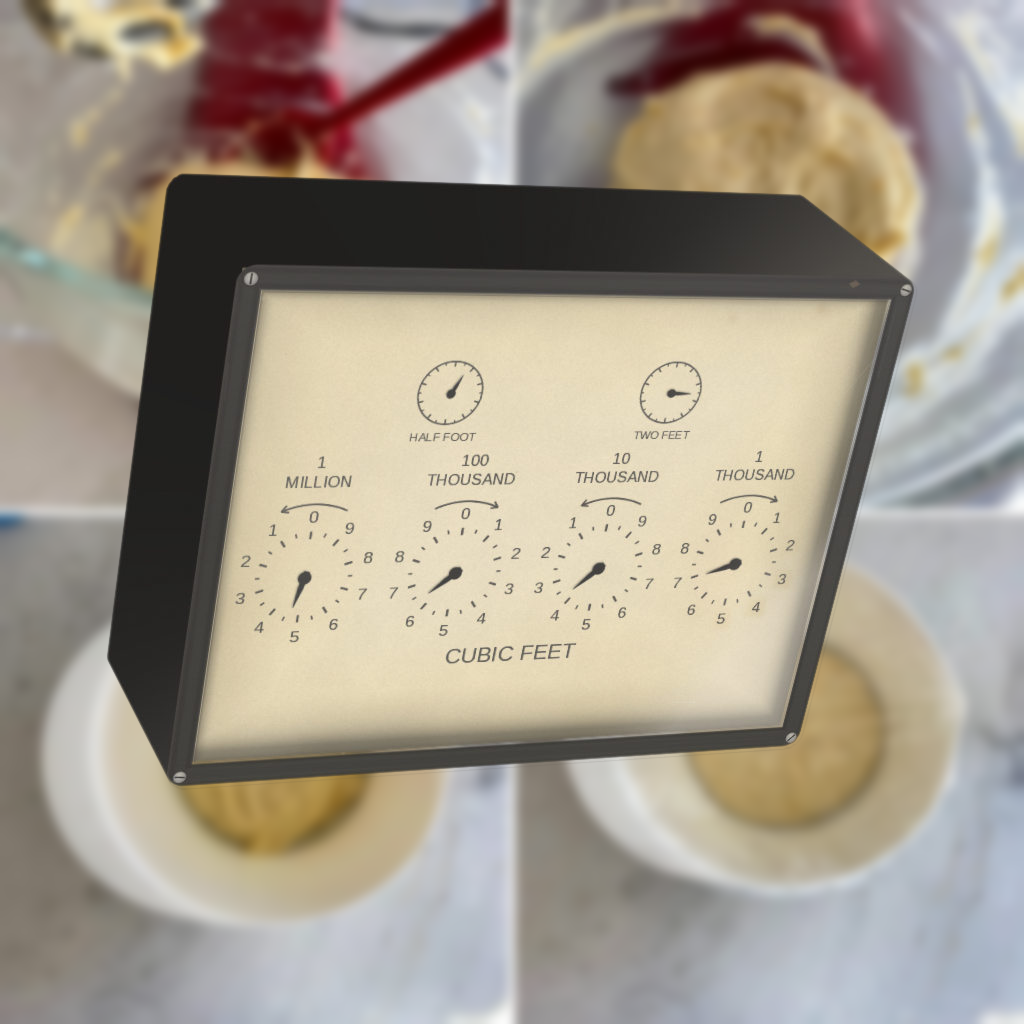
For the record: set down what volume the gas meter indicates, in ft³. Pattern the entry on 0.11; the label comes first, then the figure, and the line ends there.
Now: 463700
